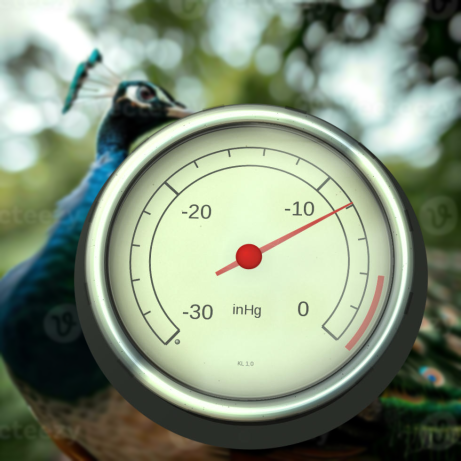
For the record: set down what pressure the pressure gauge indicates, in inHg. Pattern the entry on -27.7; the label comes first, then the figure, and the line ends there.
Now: -8
